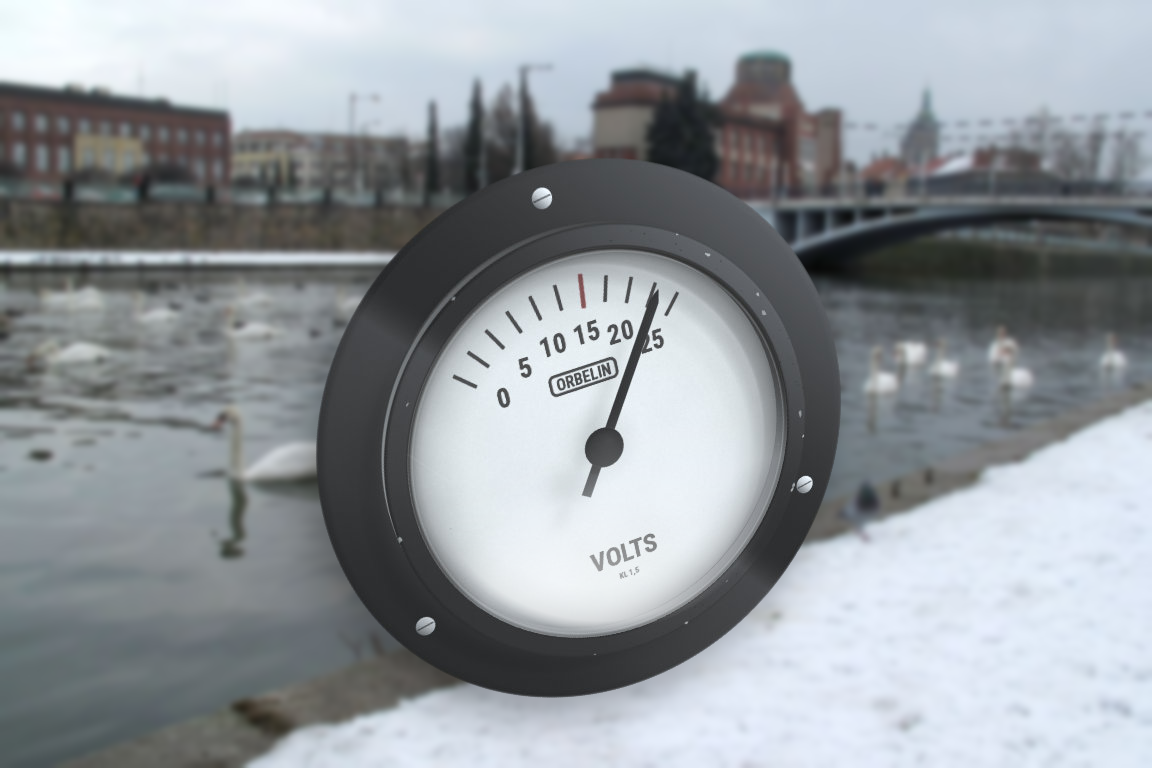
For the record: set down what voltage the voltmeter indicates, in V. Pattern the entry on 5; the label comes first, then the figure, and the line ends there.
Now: 22.5
